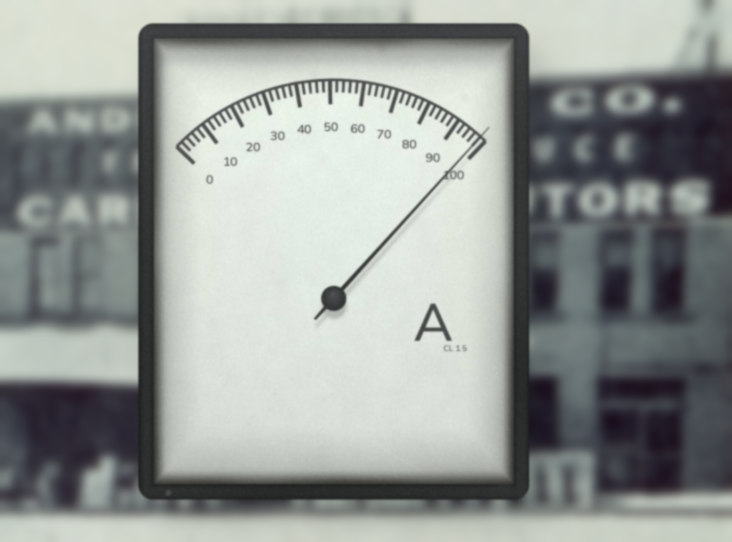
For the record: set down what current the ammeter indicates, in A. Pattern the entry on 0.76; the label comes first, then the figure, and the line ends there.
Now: 98
